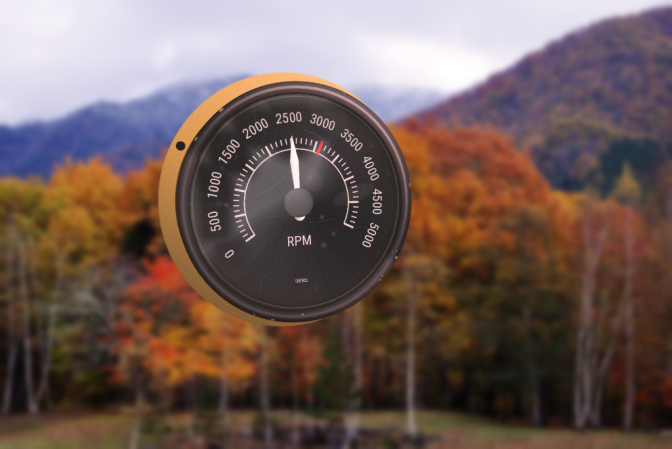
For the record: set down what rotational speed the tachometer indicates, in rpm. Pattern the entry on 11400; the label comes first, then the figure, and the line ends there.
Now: 2500
